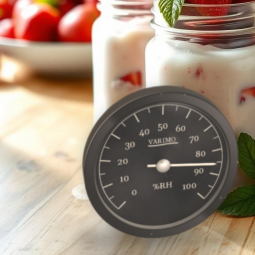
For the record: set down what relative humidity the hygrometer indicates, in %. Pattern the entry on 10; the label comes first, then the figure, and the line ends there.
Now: 85
